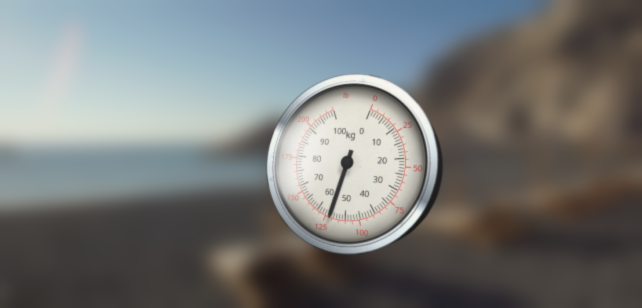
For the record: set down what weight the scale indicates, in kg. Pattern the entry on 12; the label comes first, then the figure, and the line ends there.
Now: 55
